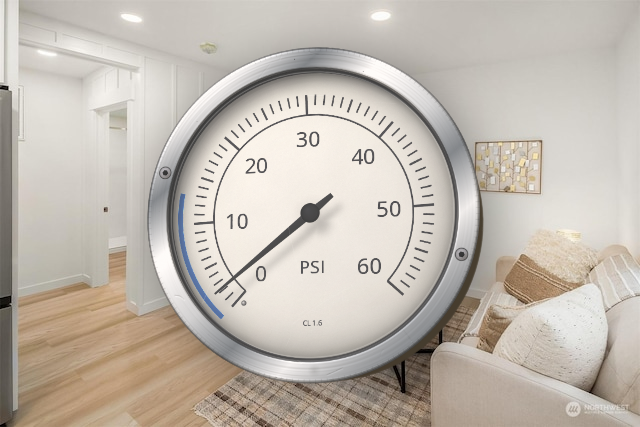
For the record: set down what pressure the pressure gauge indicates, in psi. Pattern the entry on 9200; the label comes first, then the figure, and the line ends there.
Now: 2
